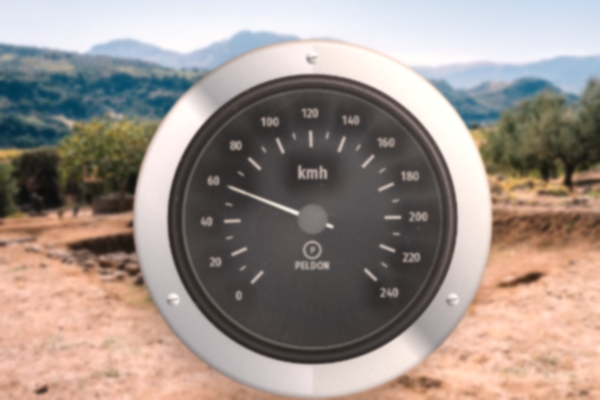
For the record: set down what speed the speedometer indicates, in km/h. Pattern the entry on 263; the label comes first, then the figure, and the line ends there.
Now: 60
